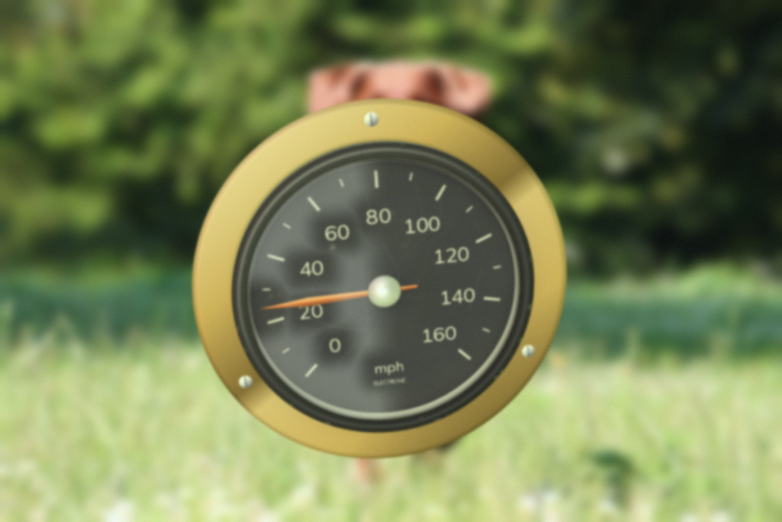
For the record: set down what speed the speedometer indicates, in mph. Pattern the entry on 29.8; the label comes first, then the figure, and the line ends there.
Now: 25
